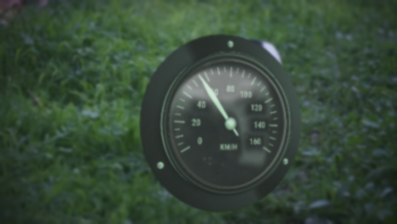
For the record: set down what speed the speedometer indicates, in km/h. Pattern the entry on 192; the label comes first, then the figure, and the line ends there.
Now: 55
